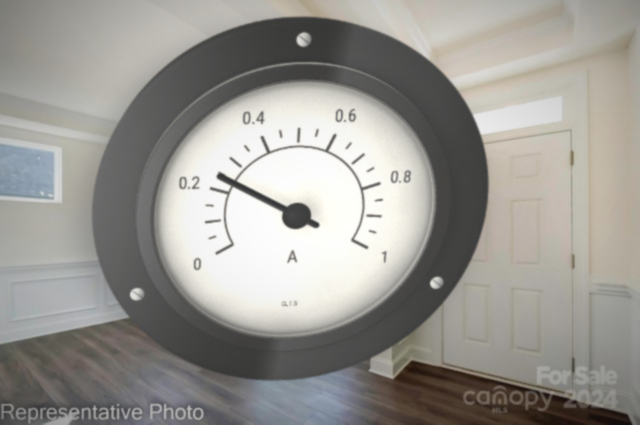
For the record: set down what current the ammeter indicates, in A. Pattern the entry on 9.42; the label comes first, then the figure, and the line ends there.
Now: 0.25
